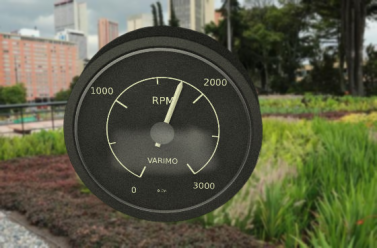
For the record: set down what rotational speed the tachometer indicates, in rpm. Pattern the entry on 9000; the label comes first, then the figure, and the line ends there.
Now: 1750
